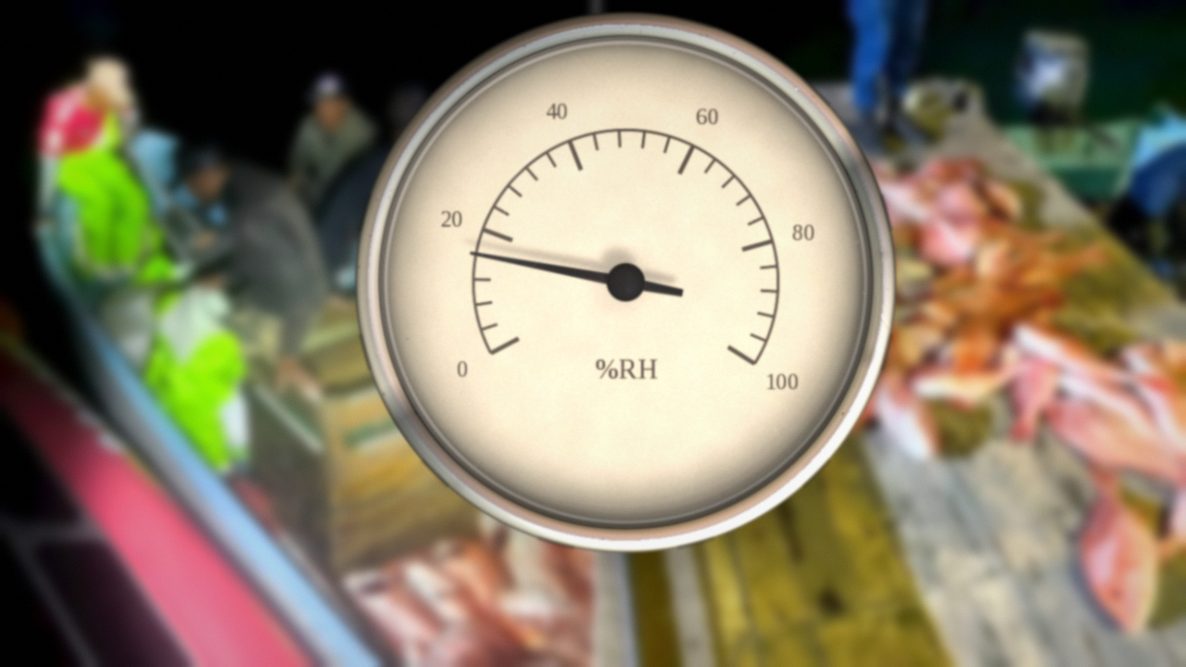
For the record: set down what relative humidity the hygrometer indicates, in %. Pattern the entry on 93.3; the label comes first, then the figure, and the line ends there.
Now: 16
